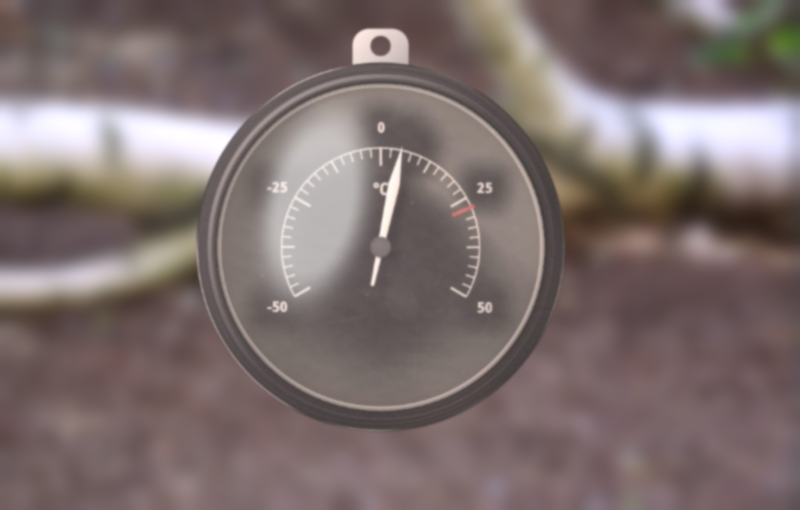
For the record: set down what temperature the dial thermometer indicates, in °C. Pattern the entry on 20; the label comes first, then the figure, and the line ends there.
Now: 5
